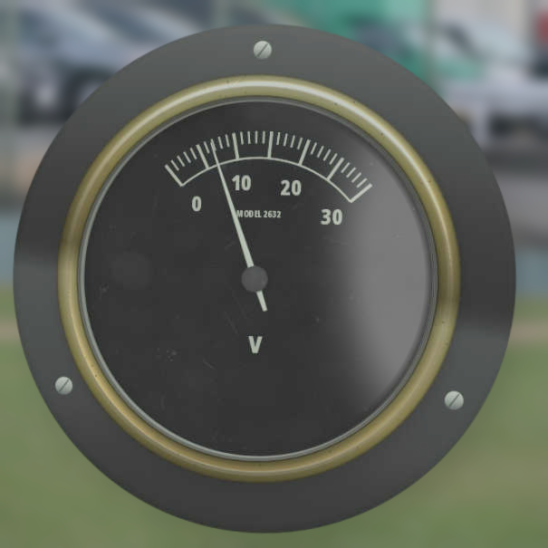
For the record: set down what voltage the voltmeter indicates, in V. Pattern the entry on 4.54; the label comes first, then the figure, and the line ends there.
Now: 7
